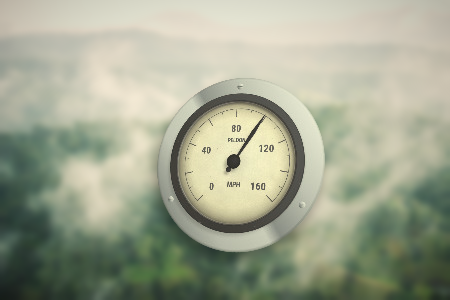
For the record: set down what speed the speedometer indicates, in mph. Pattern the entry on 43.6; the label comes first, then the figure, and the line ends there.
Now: 100
